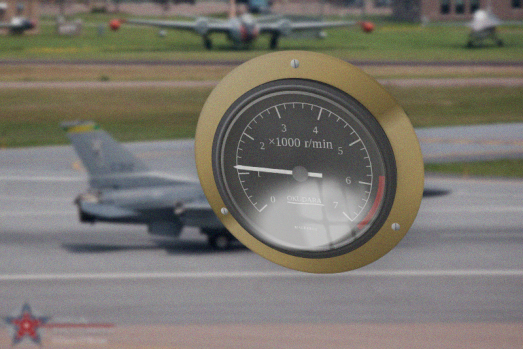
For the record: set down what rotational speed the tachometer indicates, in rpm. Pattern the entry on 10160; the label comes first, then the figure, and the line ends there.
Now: 1200
